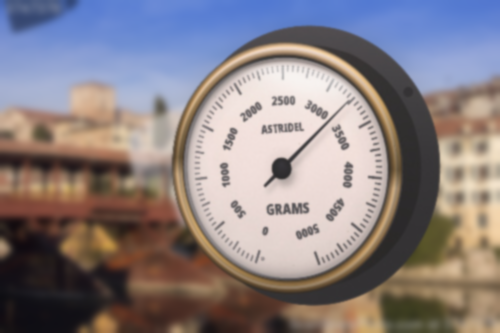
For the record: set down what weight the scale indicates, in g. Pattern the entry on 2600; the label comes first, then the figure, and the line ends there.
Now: 3250
